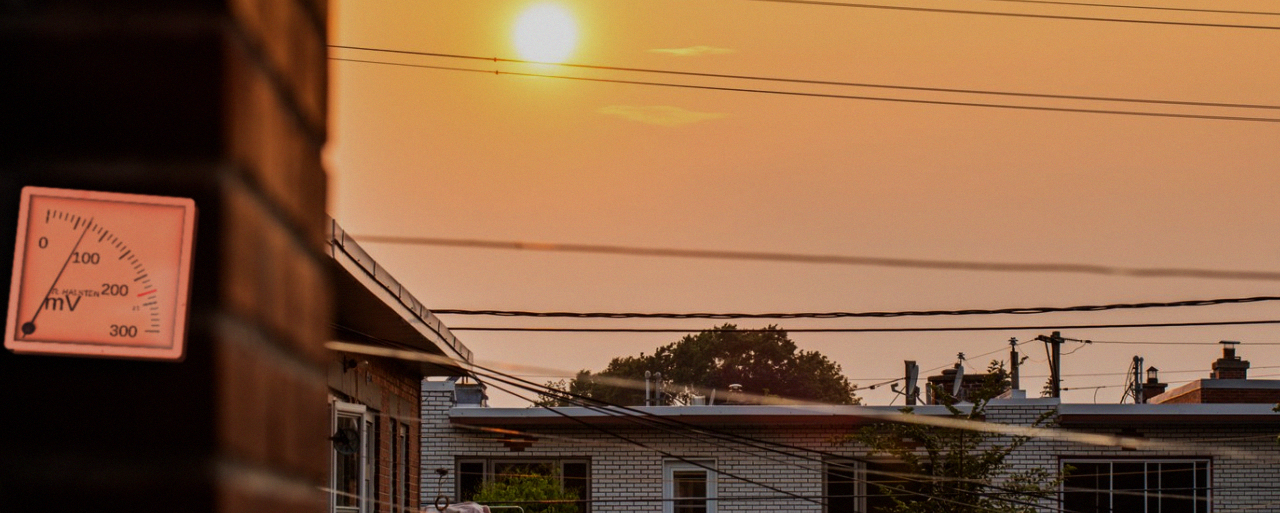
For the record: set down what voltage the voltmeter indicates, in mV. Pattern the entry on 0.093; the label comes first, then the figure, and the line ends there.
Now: 70
